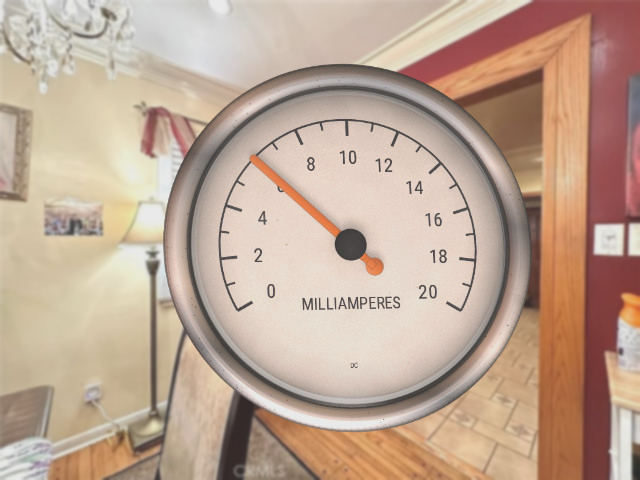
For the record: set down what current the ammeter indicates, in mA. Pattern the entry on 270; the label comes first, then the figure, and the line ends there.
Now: 6
